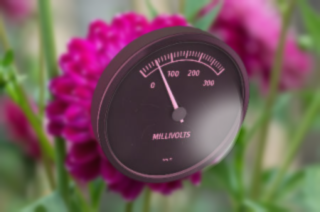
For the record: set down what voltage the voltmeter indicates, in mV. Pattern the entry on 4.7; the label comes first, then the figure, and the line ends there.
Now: 50
